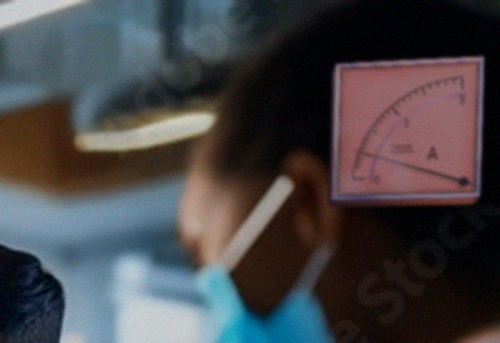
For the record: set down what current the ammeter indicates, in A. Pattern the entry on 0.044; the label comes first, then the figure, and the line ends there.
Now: 1
